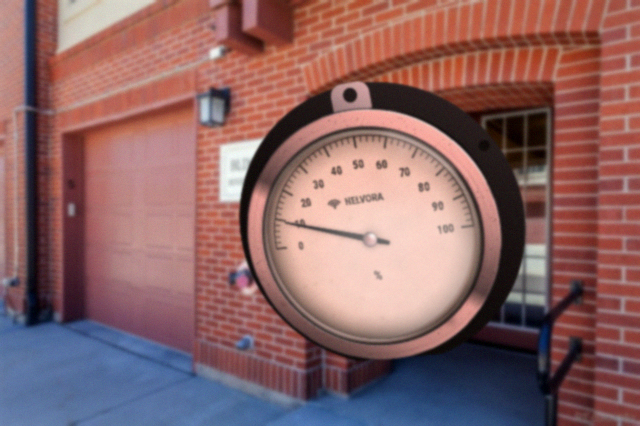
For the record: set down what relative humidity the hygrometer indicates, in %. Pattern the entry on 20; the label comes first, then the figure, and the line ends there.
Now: 10
